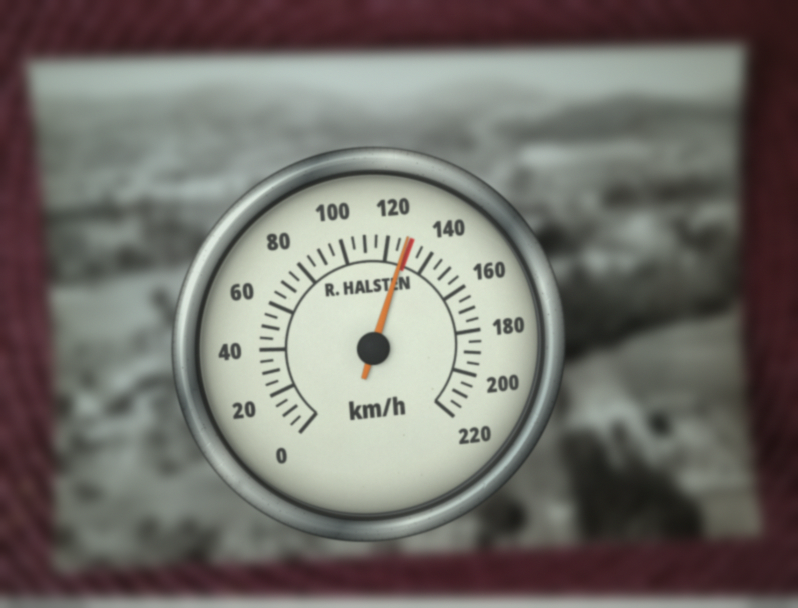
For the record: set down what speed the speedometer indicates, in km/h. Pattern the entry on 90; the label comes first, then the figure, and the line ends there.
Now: 127.5
